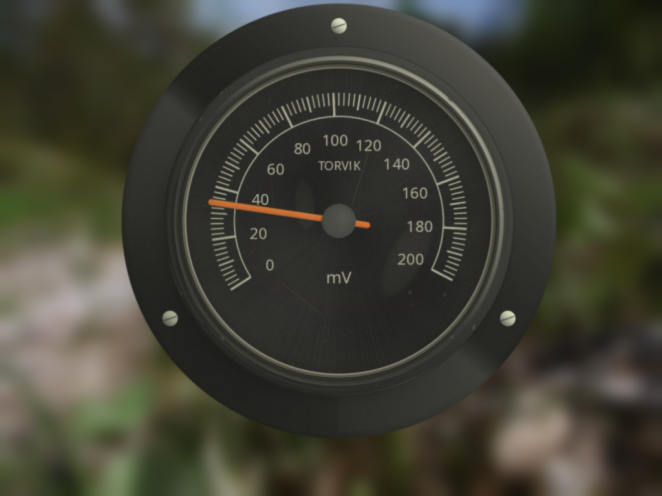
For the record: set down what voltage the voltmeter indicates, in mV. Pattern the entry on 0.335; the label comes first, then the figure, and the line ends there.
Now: 34
